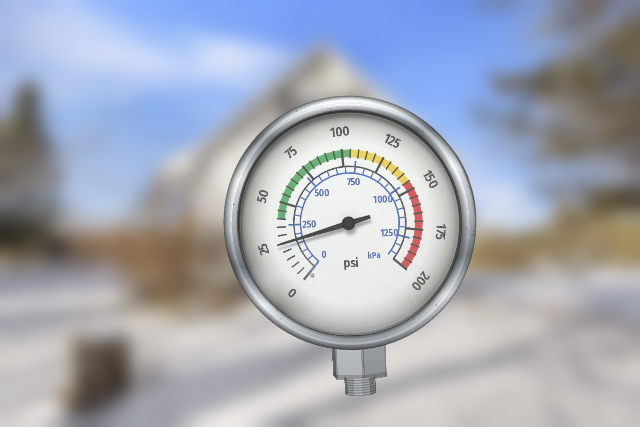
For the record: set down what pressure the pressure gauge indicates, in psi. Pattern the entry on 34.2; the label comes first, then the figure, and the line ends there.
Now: 25
